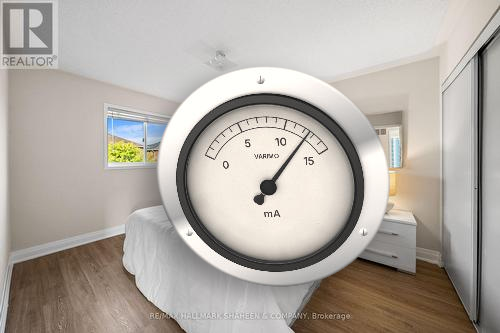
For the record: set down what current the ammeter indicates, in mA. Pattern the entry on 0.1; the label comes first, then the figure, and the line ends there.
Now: 12.5
